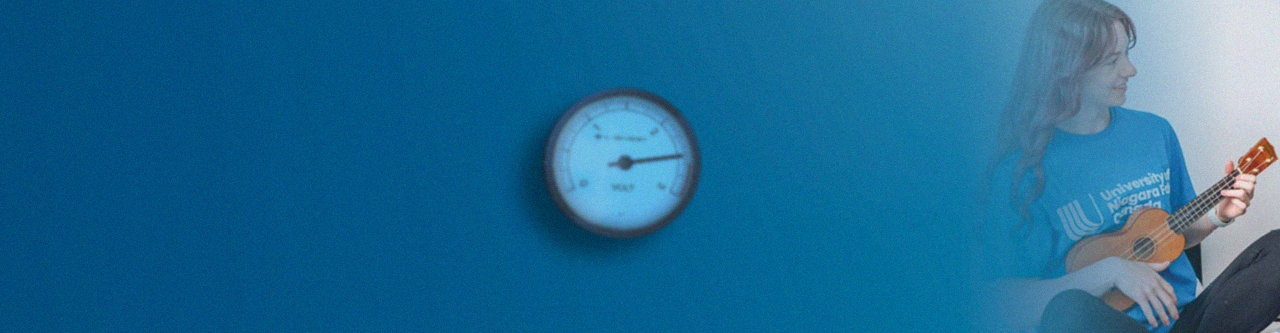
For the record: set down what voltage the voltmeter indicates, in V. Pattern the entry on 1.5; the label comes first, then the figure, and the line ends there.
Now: 2.5
